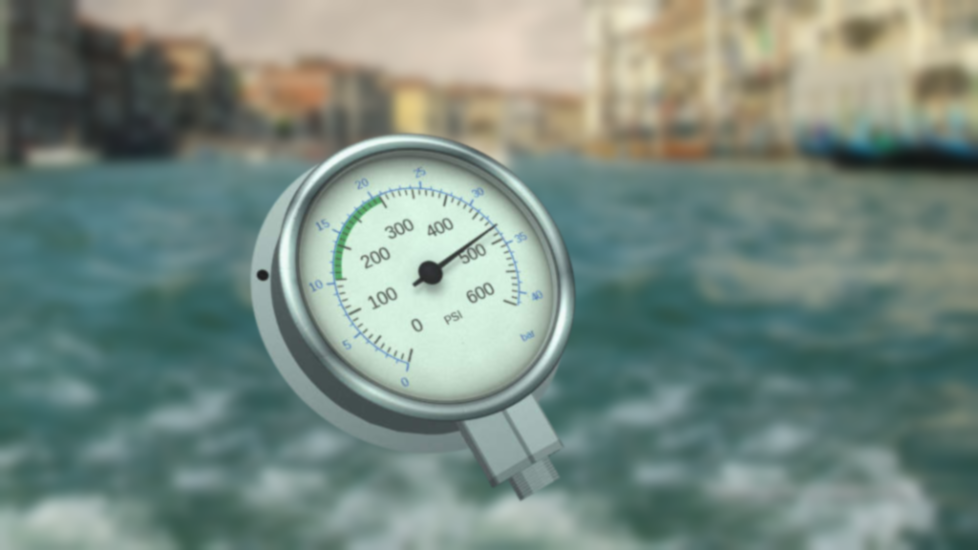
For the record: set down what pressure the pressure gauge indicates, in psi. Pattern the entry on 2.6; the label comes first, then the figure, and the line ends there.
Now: 480
